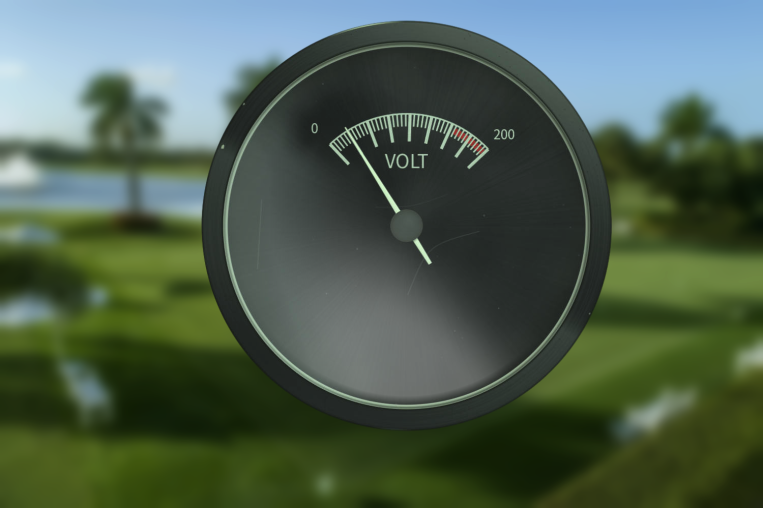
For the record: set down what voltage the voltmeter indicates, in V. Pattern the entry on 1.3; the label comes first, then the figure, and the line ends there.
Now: 25
